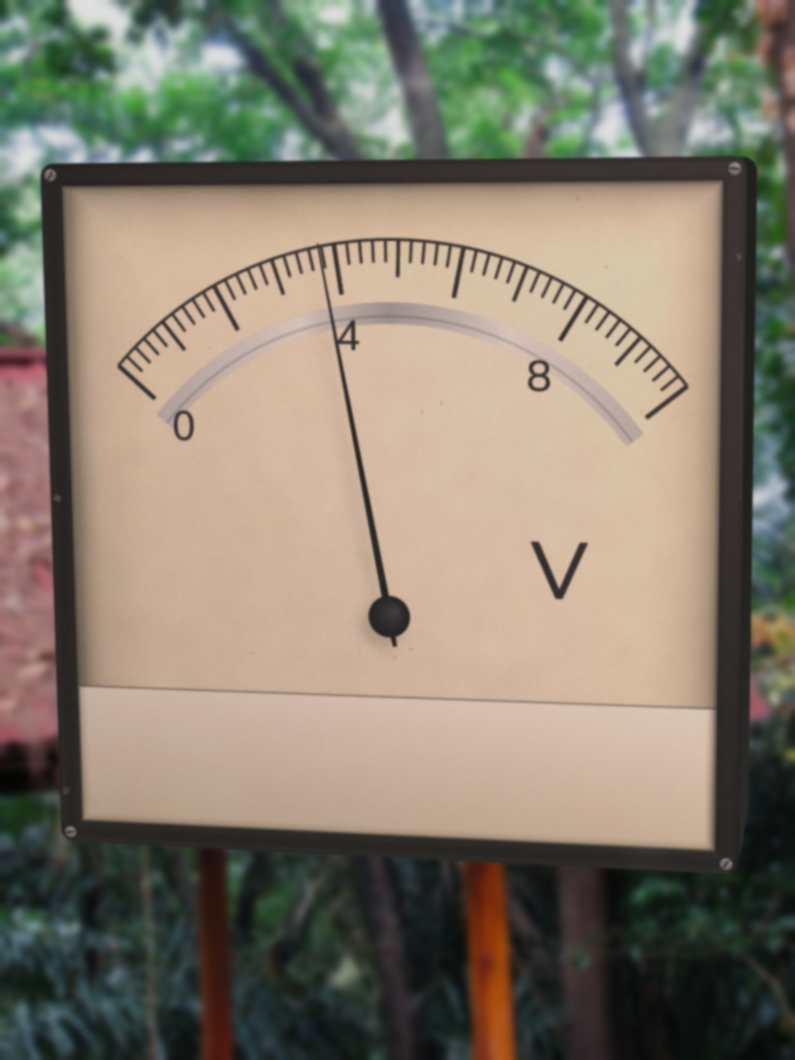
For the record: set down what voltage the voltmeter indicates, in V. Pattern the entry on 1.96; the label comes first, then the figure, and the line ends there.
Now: 3.8
